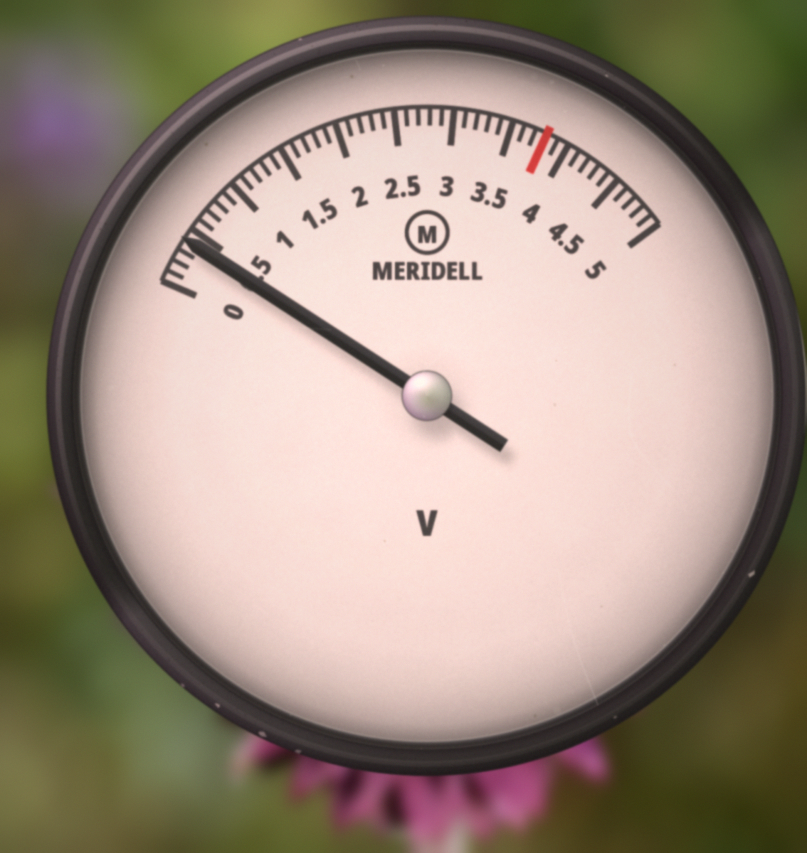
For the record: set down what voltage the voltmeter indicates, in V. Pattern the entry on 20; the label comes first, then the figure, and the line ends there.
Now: 0.4
